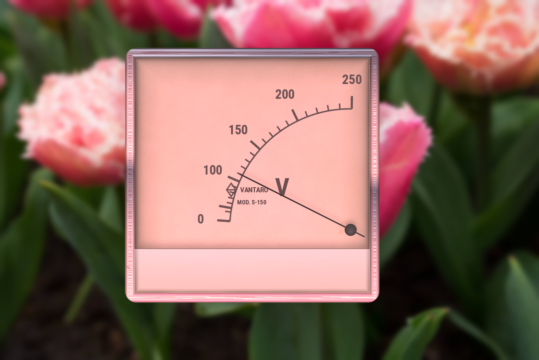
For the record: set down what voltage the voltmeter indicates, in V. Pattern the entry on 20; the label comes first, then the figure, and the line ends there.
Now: 110
